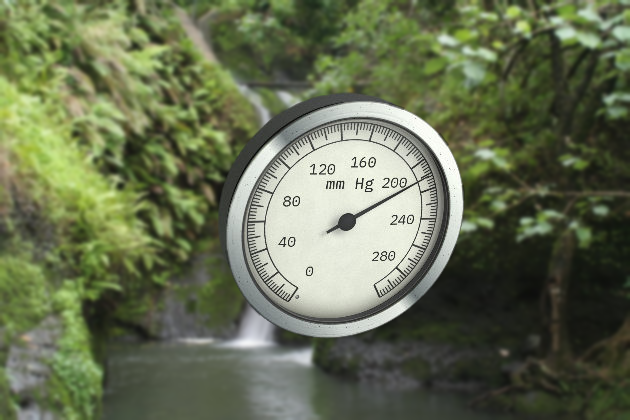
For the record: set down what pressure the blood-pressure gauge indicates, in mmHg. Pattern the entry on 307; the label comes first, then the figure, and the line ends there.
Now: 210
